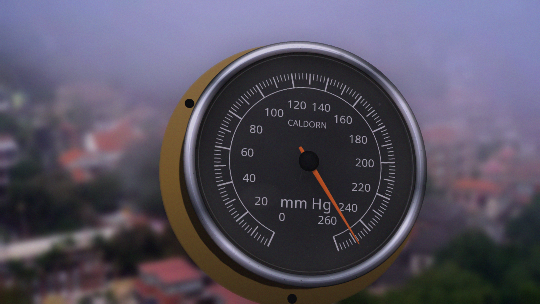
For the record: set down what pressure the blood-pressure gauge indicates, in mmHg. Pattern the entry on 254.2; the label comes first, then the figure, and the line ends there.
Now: 250
